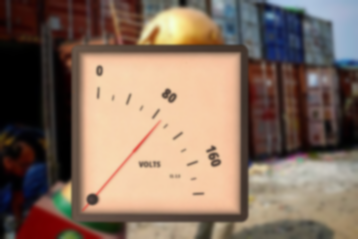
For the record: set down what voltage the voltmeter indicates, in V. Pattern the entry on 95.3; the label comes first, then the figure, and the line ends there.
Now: 90
